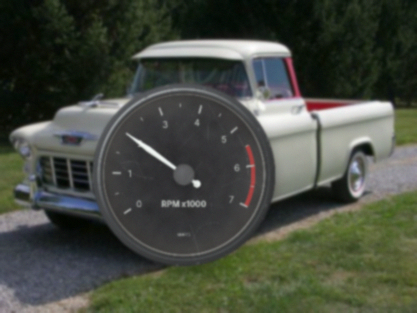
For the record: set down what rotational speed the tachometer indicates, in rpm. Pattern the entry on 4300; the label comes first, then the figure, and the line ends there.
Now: 2000
